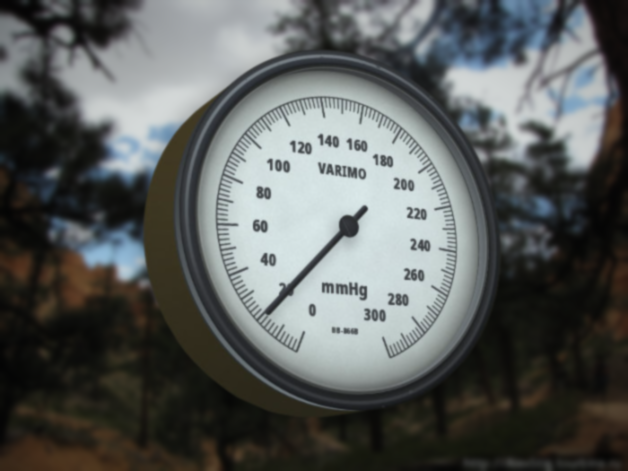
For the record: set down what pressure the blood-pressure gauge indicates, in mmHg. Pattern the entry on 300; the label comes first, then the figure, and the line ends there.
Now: 20
